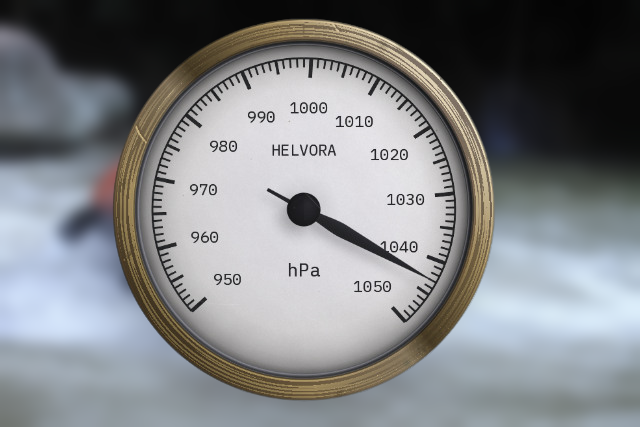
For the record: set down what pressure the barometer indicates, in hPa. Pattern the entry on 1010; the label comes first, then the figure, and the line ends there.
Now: 1043
